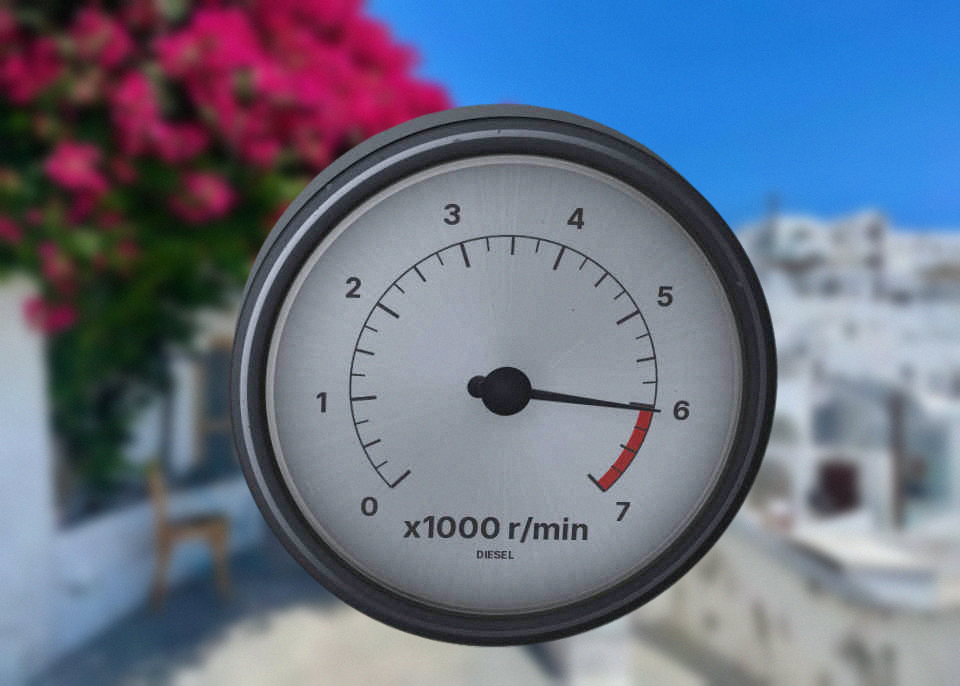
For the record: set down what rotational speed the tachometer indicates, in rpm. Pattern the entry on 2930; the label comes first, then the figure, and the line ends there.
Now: 6000
